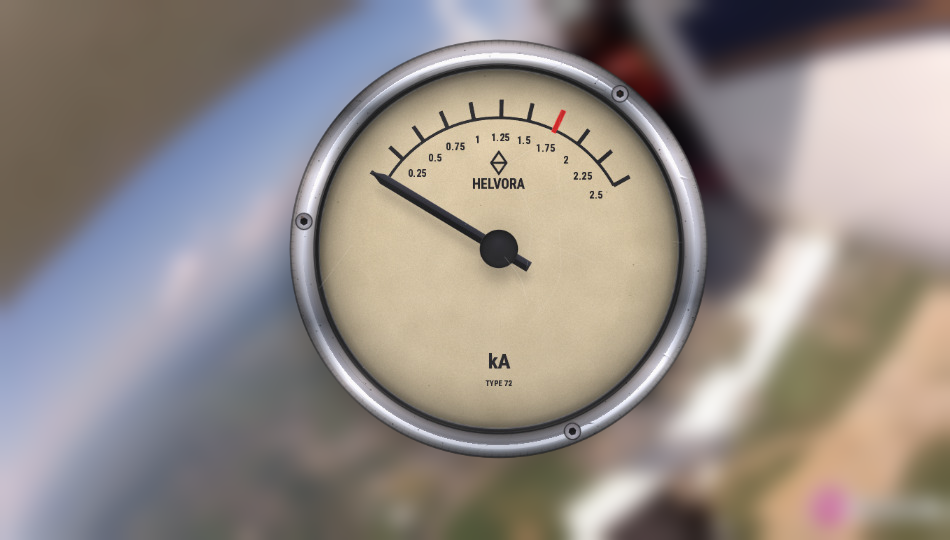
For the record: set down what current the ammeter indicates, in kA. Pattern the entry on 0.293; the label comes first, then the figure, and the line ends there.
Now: 0
